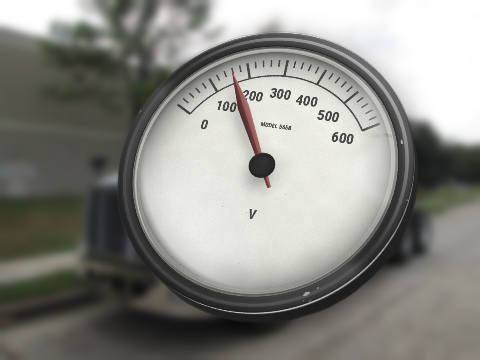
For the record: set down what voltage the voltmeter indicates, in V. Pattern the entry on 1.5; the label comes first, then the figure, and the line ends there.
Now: 160
